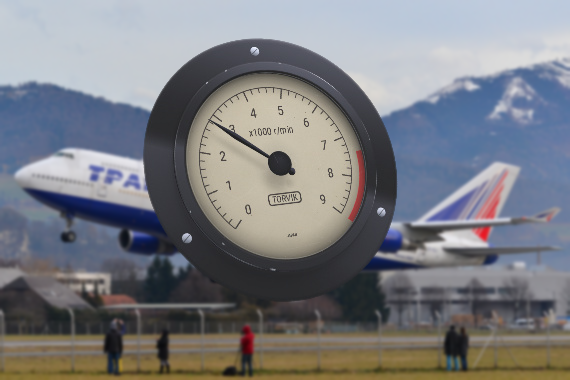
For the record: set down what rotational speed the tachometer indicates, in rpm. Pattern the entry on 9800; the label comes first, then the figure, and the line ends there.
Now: 2800
